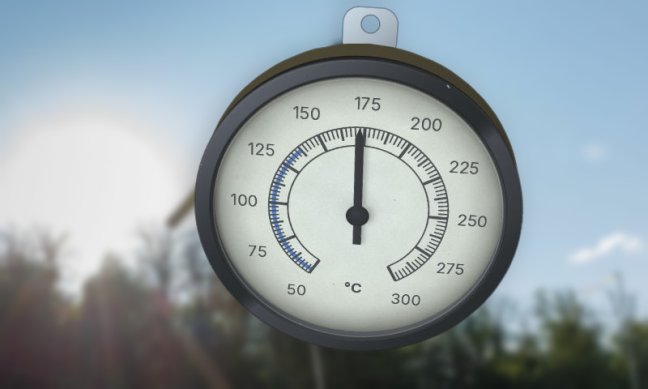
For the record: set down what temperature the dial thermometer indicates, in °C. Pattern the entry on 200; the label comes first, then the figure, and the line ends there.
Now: 172.5
